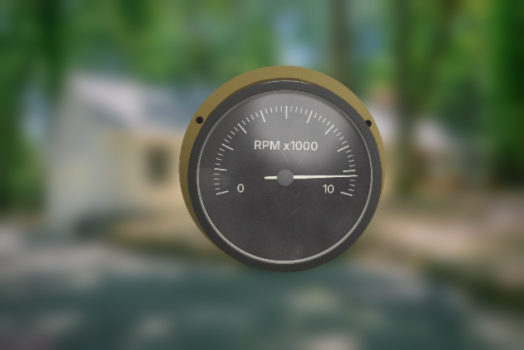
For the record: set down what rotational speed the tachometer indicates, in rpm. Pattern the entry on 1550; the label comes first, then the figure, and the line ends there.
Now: 9200
